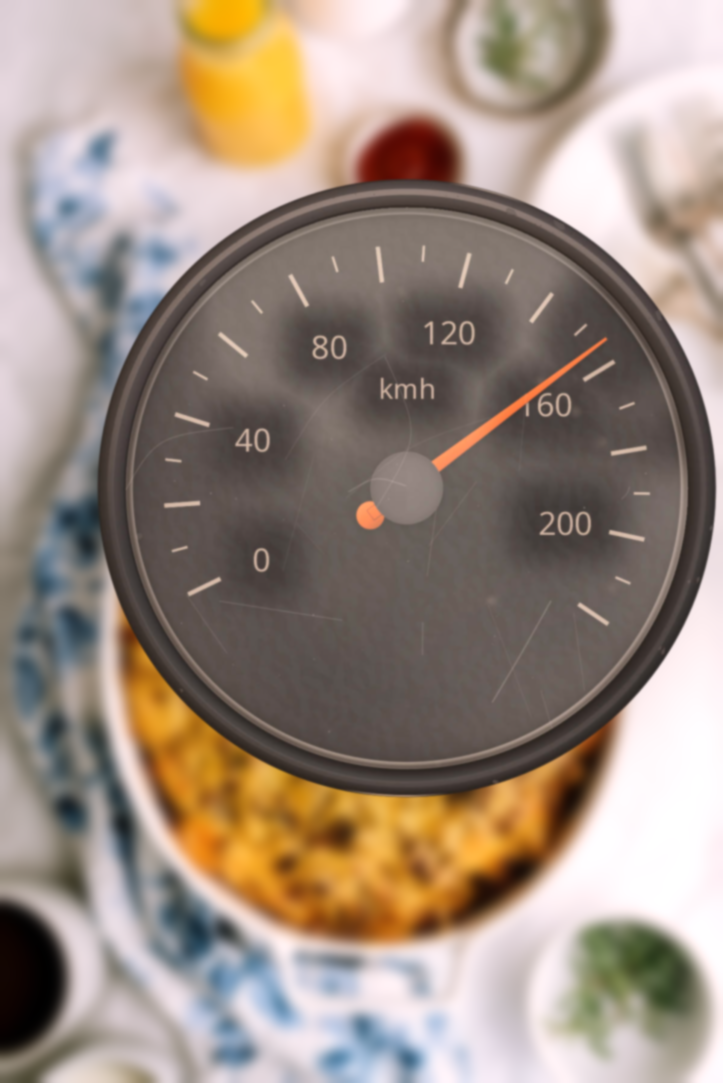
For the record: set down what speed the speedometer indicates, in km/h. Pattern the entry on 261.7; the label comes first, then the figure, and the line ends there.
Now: 155
